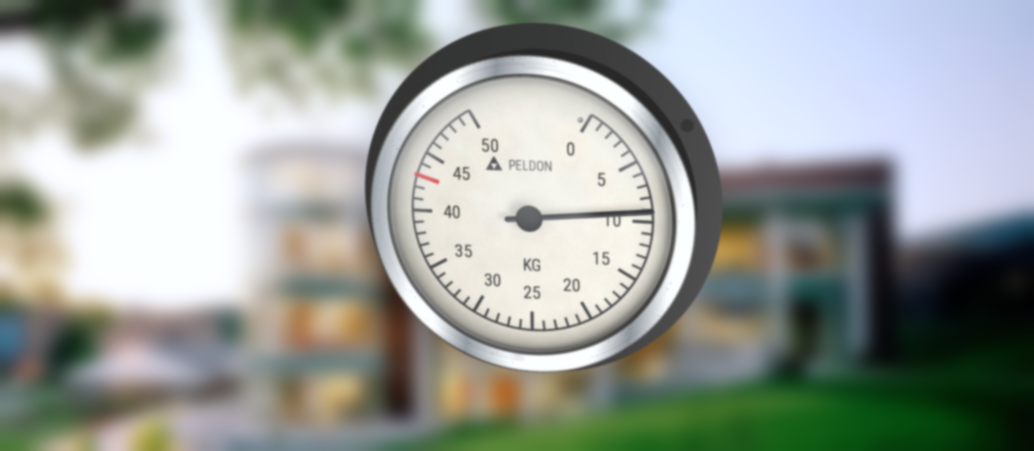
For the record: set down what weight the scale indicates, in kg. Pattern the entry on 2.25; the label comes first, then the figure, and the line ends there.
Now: 9
